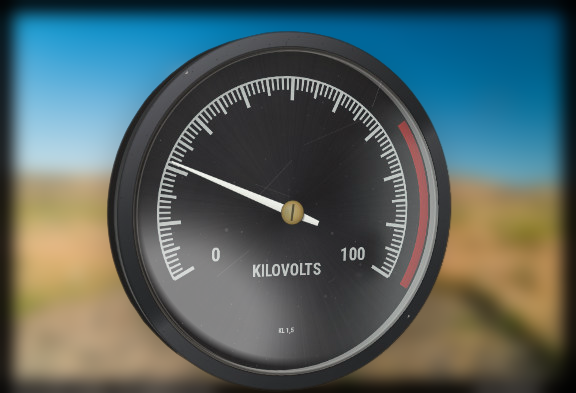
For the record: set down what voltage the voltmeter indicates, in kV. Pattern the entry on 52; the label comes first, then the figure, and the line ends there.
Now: 21
